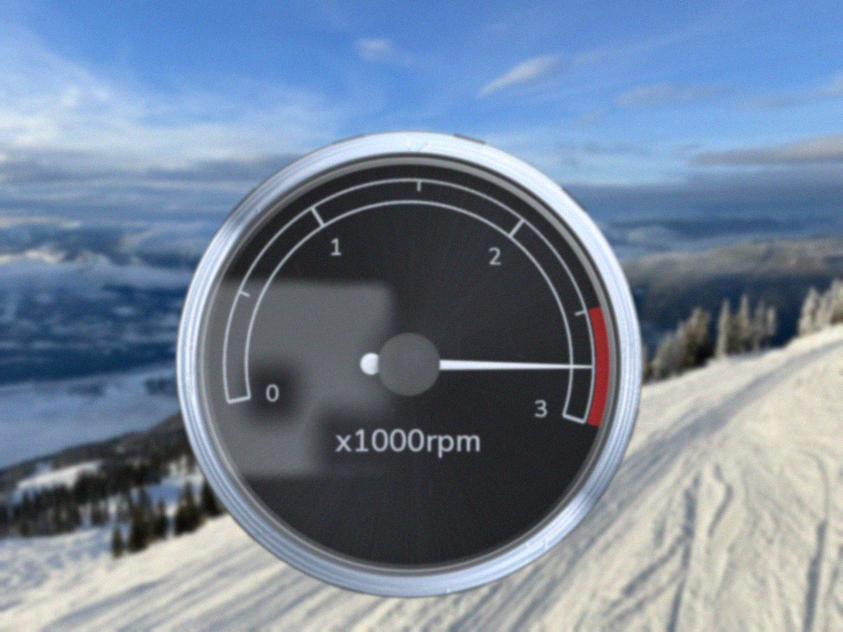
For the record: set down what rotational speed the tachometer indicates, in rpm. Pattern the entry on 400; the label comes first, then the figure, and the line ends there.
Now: 2750
